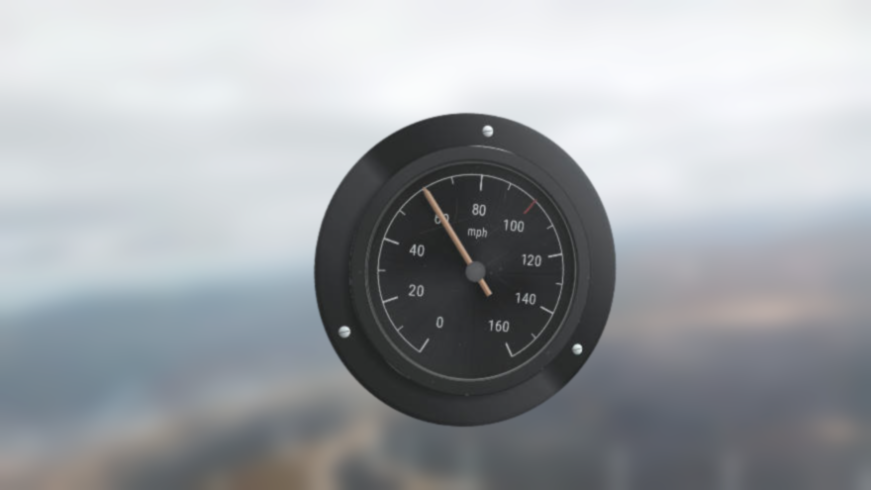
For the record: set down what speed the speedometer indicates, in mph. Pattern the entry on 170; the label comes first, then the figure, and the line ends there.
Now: 60
